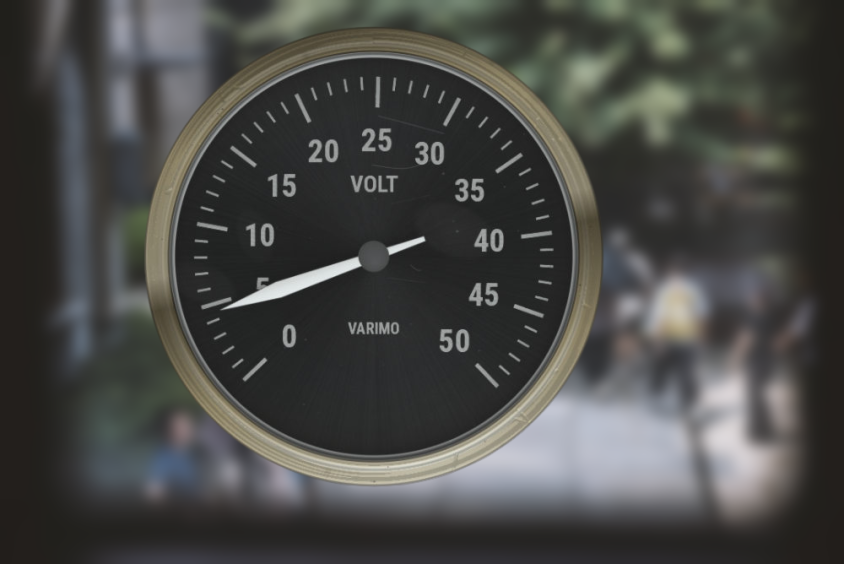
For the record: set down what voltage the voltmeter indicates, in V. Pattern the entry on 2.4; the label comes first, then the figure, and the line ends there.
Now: 4.5
